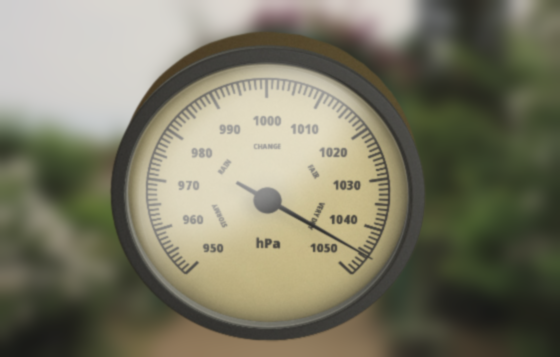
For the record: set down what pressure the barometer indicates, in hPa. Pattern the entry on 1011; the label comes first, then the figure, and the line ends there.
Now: 1045
